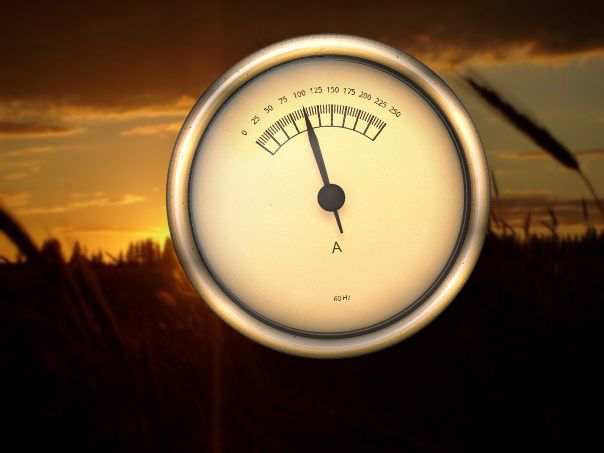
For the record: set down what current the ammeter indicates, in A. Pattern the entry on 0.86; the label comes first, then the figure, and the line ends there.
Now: 100
